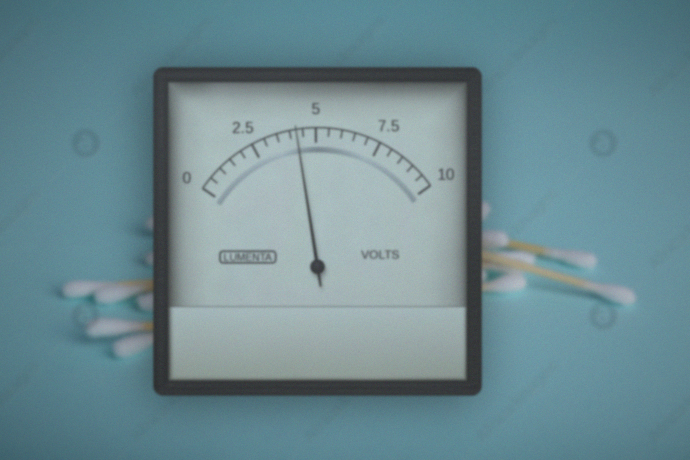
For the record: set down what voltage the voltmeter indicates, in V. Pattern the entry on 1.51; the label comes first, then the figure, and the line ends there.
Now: 4.25
